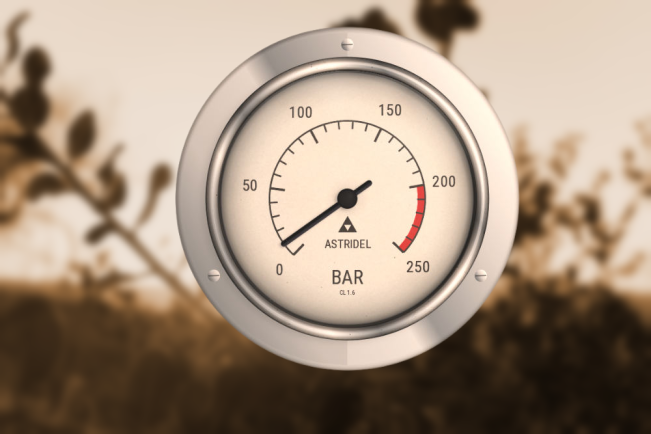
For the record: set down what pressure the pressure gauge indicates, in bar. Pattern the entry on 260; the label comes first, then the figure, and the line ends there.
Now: 10
